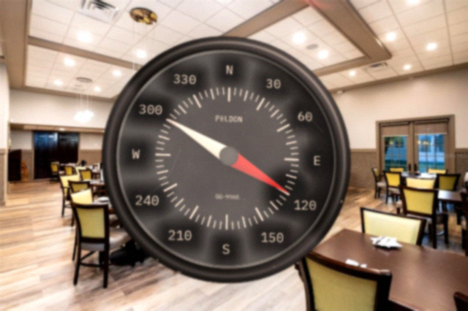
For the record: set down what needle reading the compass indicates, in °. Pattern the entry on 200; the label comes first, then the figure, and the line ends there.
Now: 120
